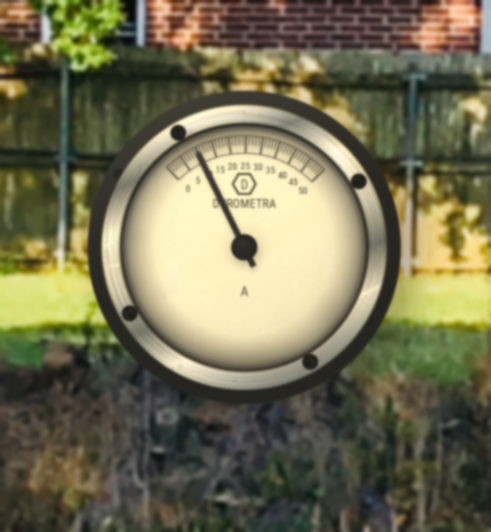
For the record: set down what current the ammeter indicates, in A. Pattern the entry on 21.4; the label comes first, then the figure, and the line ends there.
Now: 10
